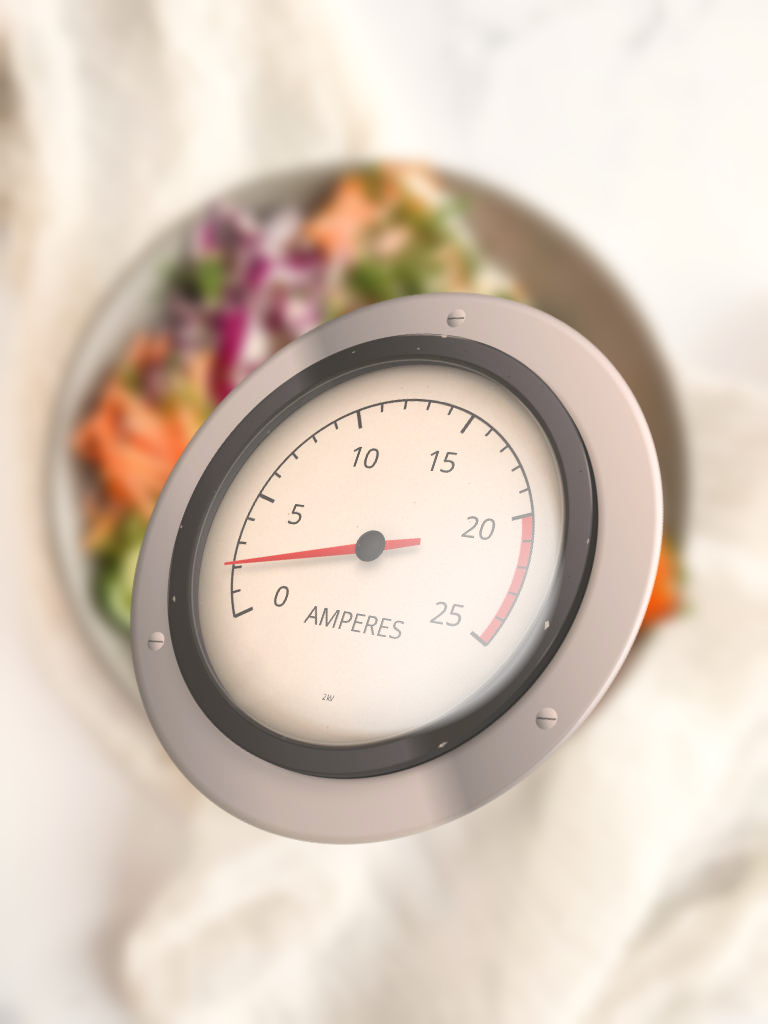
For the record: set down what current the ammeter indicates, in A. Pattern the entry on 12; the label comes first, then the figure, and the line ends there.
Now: 2
